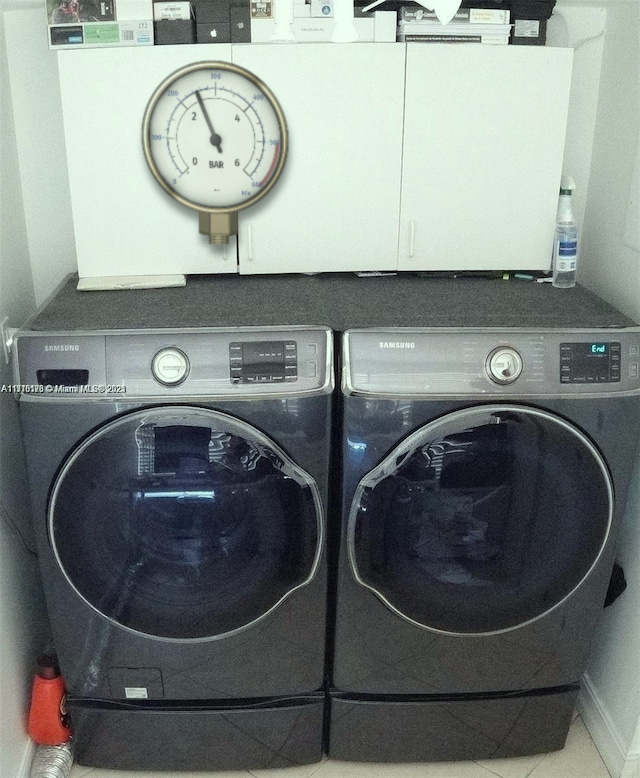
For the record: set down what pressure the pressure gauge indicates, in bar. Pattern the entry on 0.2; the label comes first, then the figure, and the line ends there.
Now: 2.5
